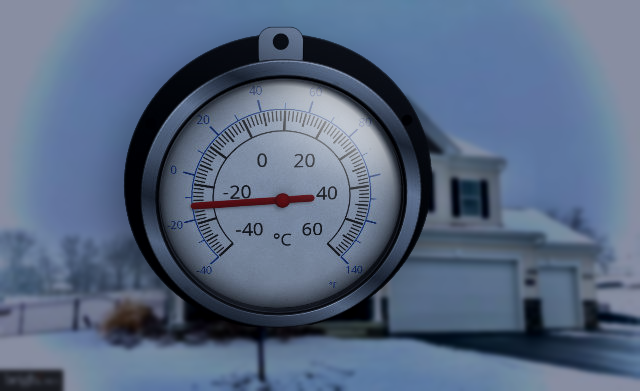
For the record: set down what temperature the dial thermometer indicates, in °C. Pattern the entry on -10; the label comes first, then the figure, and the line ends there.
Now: -25
